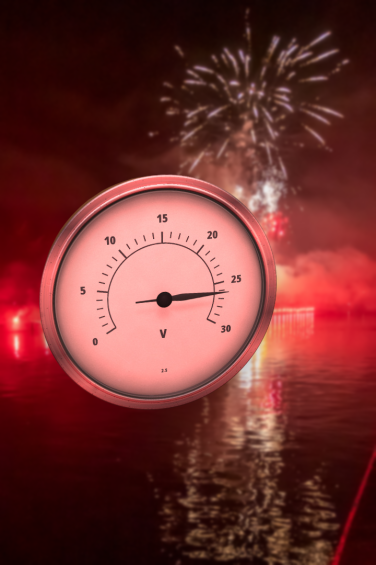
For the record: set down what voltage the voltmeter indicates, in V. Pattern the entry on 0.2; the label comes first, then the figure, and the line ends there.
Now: 26
